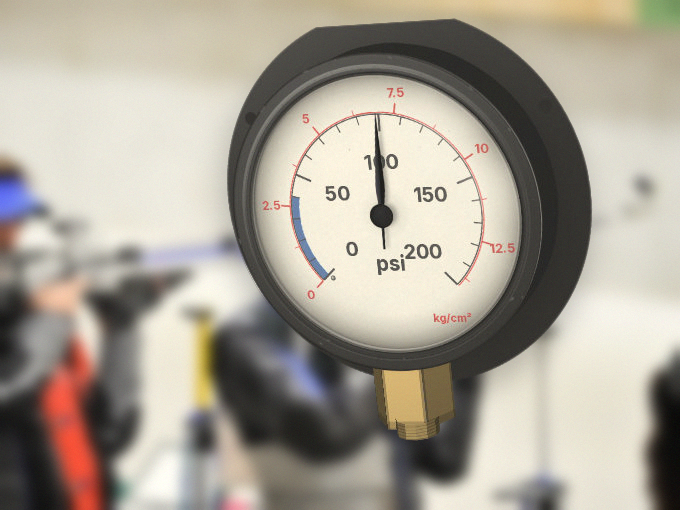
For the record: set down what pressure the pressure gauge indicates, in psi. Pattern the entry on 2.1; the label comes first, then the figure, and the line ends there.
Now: 100
